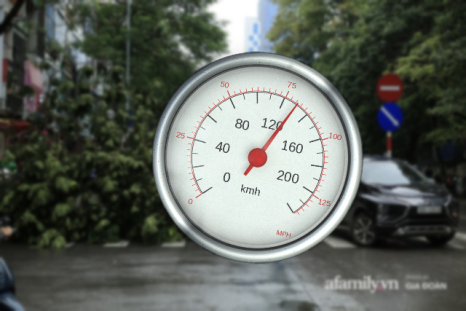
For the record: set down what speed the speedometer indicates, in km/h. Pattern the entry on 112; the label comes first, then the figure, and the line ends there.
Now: 130
